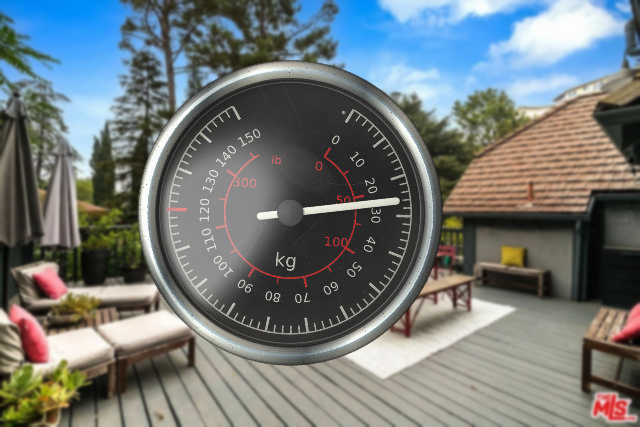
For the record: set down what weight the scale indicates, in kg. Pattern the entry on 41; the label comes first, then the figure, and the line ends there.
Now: 26
